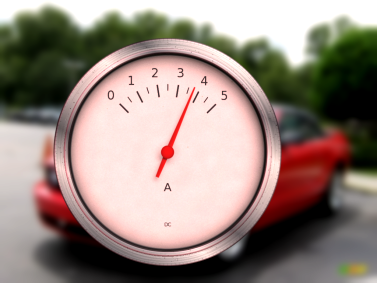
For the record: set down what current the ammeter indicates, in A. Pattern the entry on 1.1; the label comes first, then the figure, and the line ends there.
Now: 3.75
